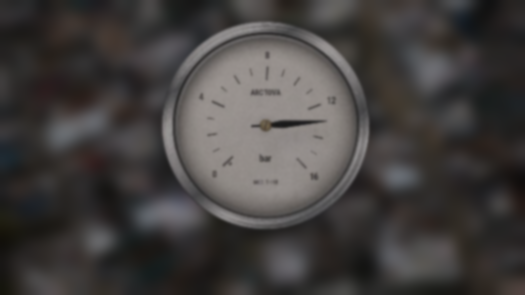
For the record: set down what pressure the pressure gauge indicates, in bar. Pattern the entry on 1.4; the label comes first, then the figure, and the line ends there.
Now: 13
